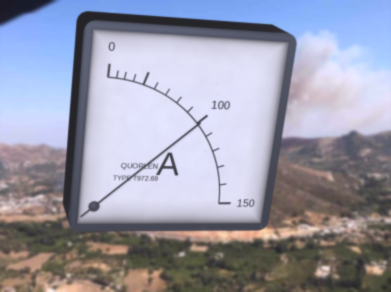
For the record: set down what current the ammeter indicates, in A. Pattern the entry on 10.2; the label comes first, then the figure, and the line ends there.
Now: 100
